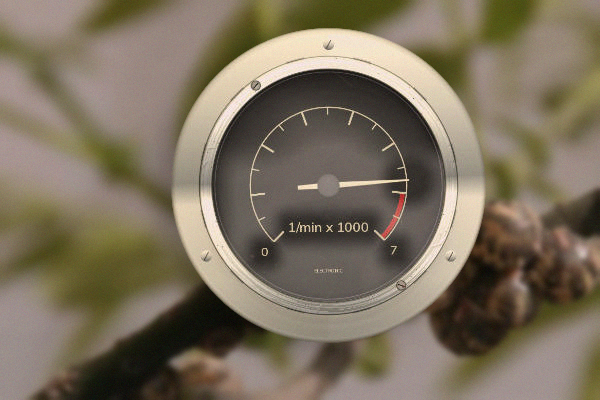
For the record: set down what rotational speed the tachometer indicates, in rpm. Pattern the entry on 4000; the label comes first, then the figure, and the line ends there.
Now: 5750
